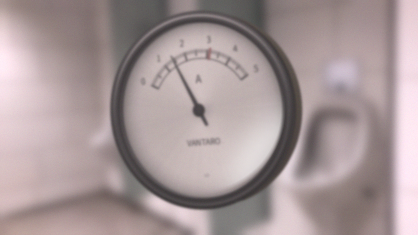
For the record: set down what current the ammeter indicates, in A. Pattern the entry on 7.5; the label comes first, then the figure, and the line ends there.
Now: 1.5
